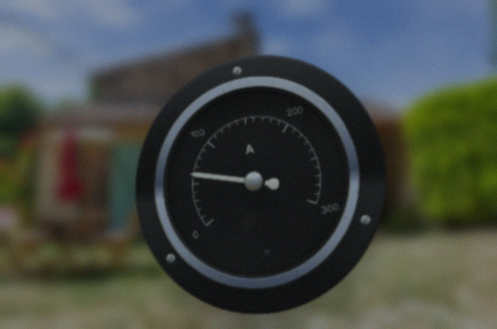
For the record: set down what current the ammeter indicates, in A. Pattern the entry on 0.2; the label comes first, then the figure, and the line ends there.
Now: 60
